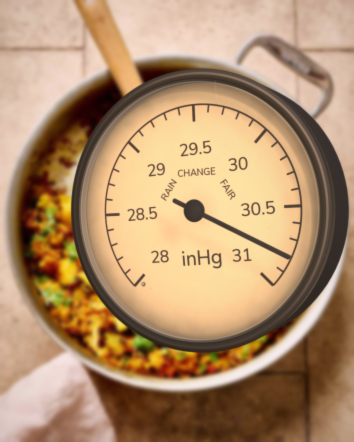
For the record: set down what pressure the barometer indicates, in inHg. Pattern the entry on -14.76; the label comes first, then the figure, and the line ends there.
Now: 30.8
